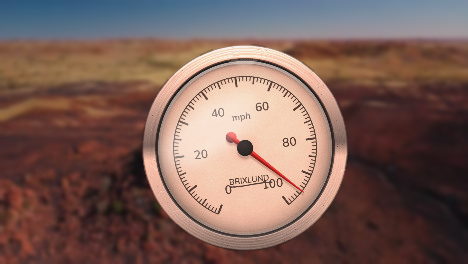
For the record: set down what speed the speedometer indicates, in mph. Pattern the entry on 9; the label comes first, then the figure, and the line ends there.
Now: 95
